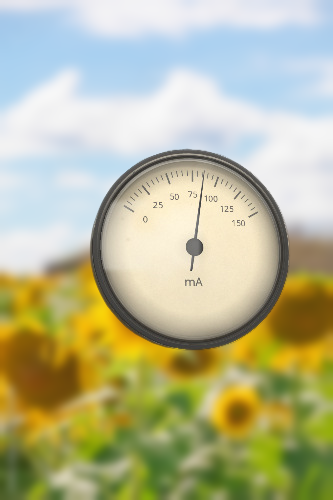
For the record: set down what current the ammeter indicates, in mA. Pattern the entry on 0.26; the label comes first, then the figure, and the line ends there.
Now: 85
